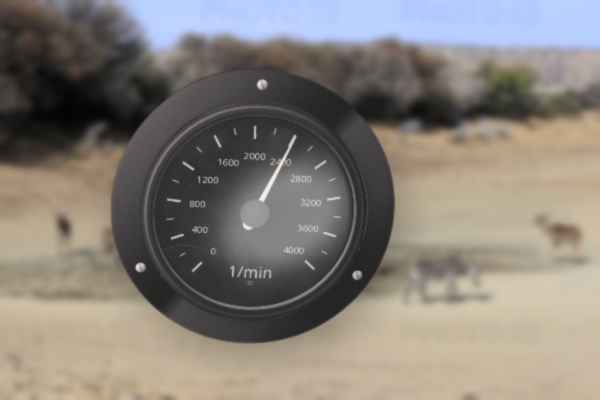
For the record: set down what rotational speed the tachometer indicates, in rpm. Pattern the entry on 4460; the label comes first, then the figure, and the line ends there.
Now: 2400
